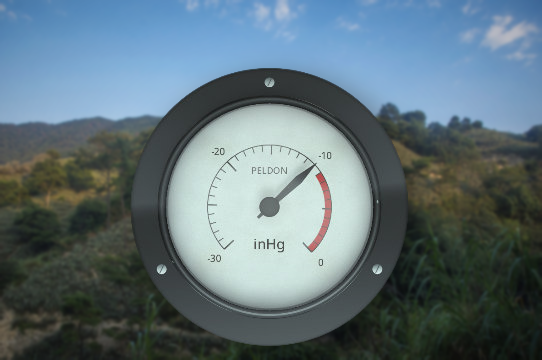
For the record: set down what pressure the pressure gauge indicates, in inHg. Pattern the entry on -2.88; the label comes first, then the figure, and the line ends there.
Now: -10
